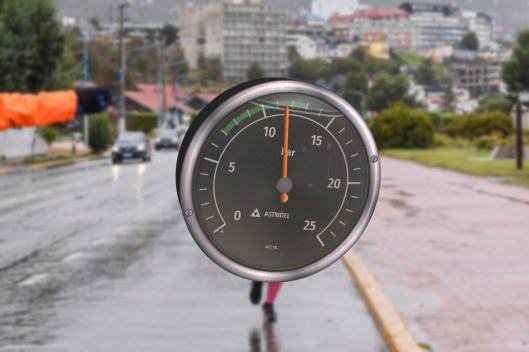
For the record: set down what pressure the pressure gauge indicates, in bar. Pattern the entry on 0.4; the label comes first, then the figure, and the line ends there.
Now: 11.5
